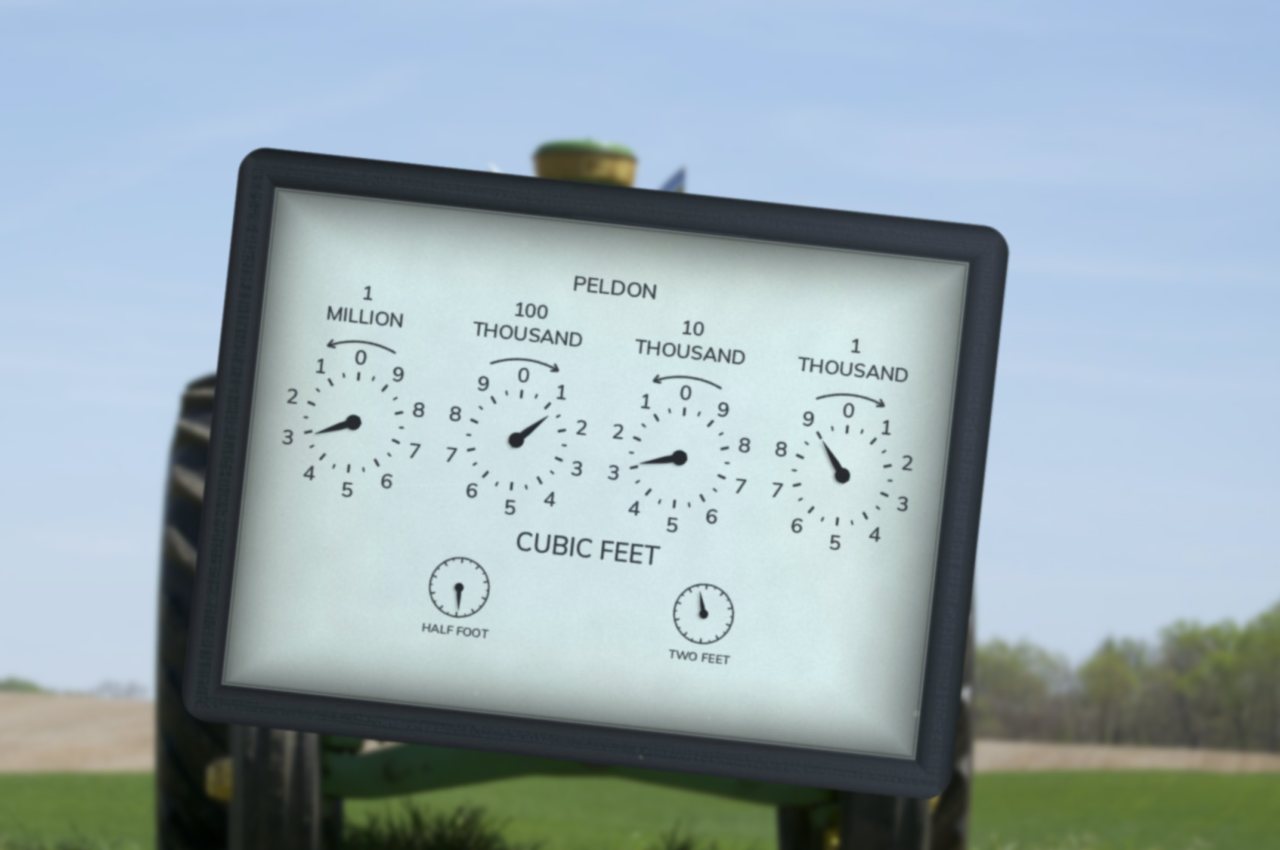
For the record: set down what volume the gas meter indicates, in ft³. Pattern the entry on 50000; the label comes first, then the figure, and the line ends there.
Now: 312900
